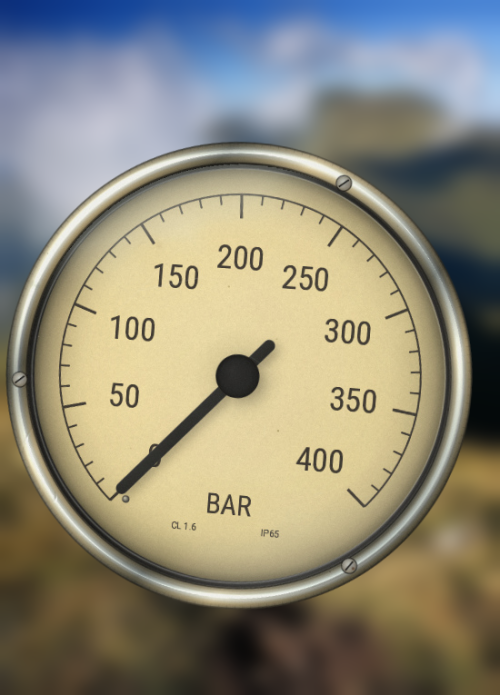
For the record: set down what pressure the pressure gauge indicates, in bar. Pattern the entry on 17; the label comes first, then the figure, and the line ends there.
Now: 0
